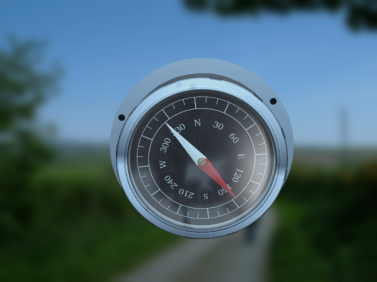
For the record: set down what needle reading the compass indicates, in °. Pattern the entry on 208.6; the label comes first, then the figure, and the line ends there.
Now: 145
